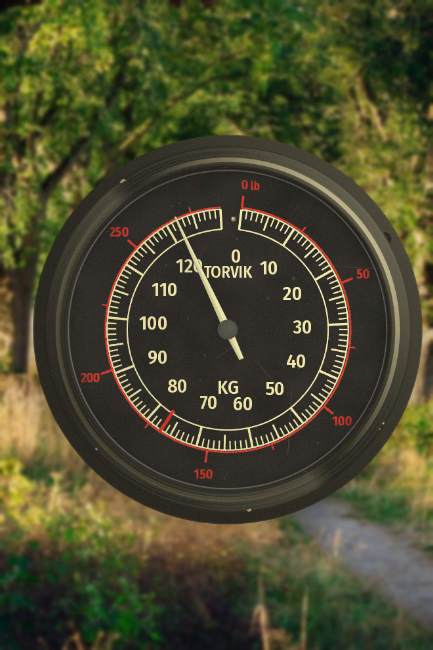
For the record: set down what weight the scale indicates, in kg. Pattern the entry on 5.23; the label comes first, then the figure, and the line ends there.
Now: 122
